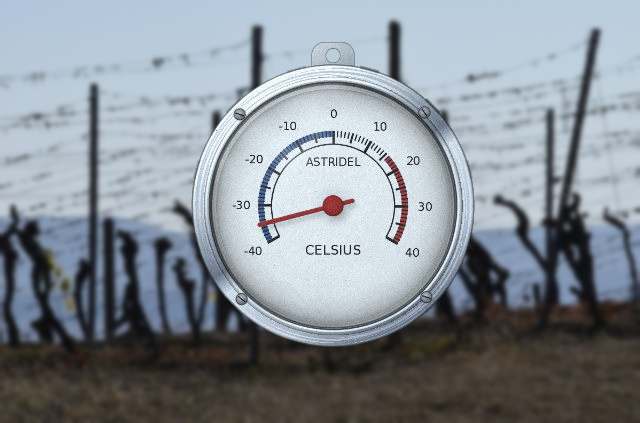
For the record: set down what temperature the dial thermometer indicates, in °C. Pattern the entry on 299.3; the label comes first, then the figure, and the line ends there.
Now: -35
